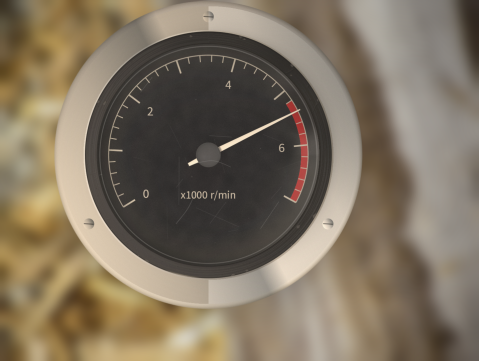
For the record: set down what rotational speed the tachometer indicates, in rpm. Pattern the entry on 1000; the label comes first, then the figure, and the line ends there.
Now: 5400
